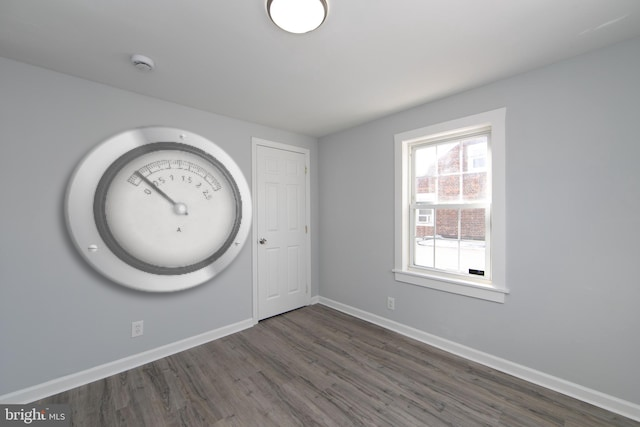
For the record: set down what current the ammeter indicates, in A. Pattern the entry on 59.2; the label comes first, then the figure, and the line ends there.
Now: 0.25
